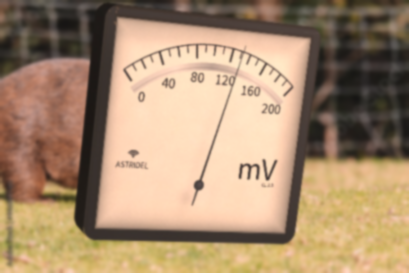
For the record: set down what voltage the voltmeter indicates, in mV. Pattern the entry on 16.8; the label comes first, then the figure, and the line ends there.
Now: 130
